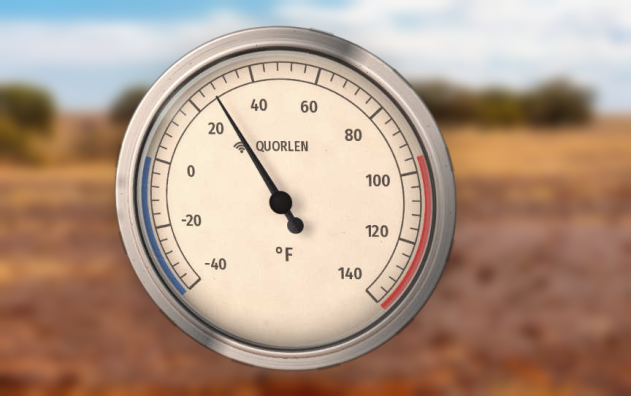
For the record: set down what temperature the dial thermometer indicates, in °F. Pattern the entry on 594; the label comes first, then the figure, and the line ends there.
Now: 28
